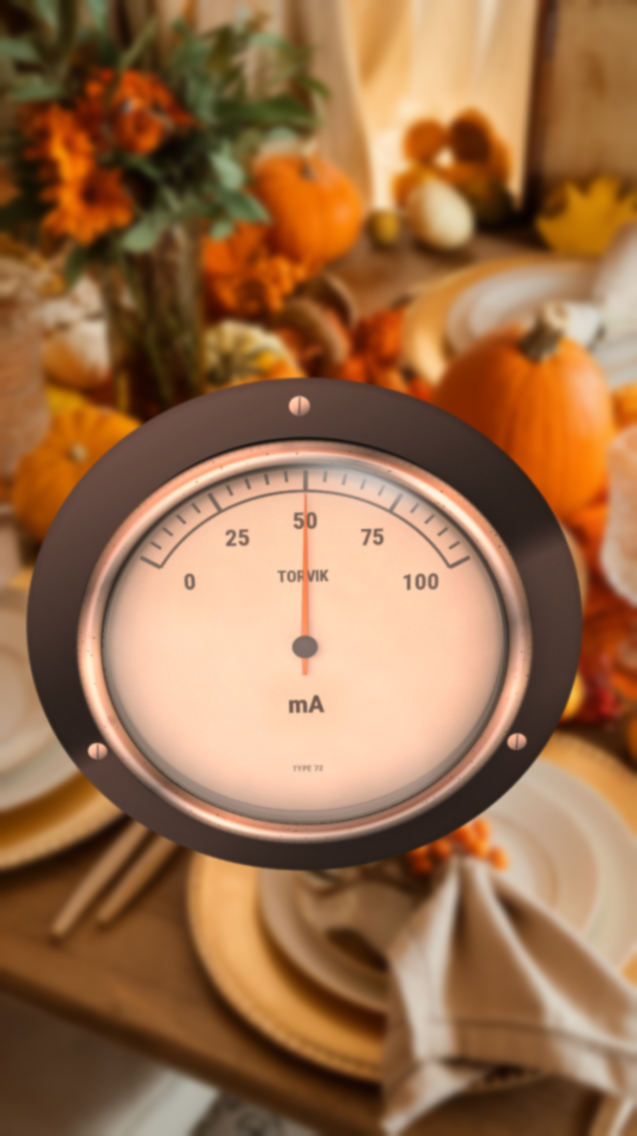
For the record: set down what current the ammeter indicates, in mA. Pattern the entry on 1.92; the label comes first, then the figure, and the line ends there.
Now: 50
